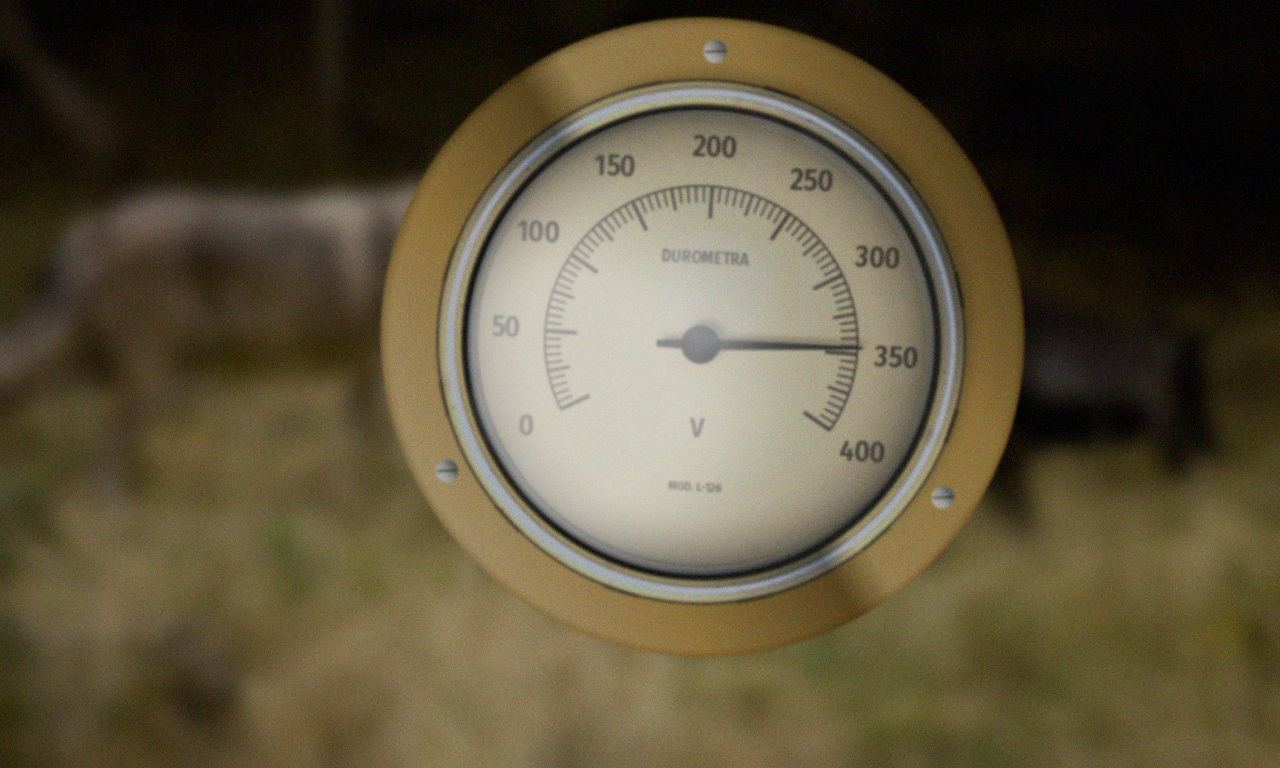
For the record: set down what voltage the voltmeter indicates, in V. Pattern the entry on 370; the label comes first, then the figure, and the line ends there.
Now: 345
